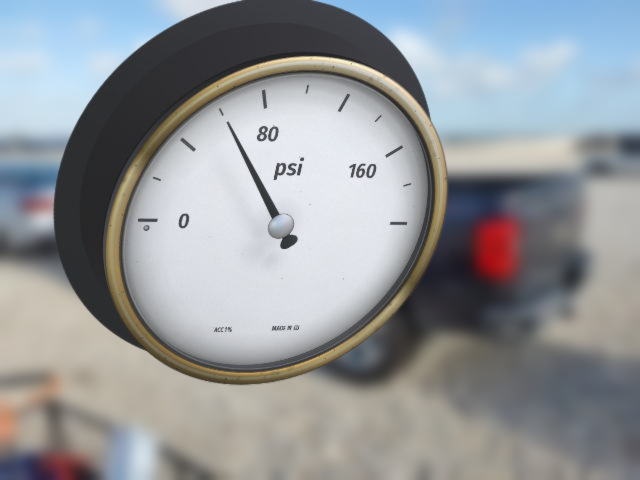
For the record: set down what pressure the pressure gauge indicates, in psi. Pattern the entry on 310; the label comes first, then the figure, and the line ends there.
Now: 60
